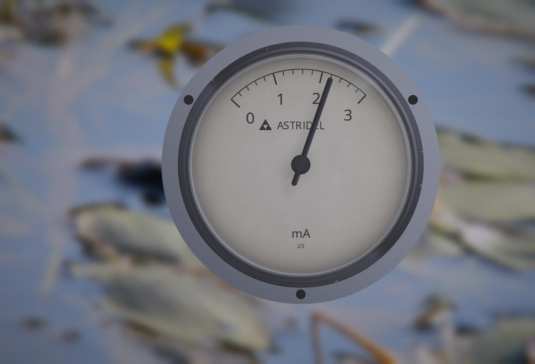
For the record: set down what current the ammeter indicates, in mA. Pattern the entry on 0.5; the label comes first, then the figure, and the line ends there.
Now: 2.2
